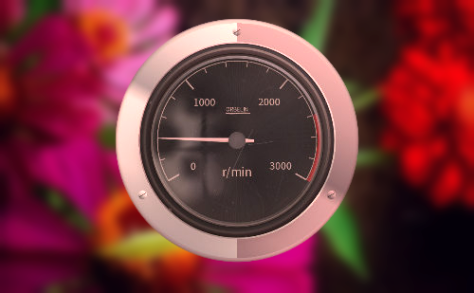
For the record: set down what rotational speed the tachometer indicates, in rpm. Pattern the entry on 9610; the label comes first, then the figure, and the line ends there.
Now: 400
